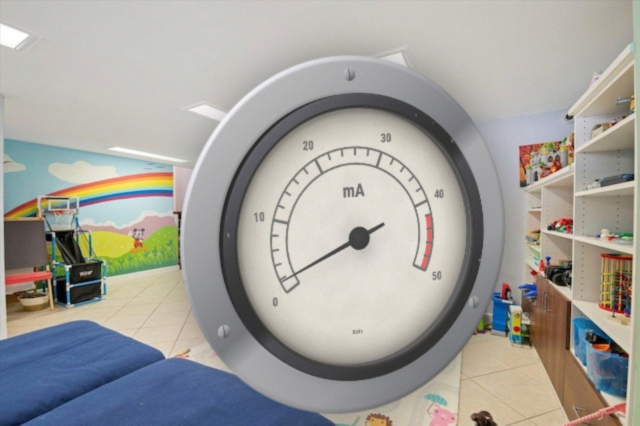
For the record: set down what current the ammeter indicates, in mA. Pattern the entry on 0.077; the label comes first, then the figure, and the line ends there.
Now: 2
